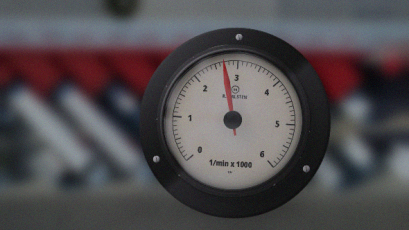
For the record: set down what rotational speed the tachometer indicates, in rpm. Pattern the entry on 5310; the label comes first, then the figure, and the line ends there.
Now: 2700
